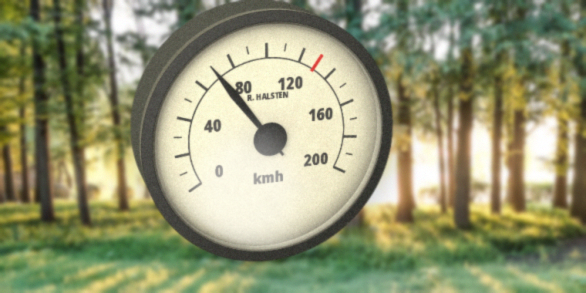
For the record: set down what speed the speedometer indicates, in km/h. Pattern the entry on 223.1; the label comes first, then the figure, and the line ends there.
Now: 70
